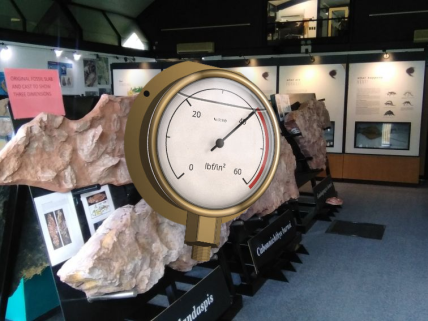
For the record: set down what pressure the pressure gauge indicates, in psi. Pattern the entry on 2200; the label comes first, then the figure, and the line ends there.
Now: 40
